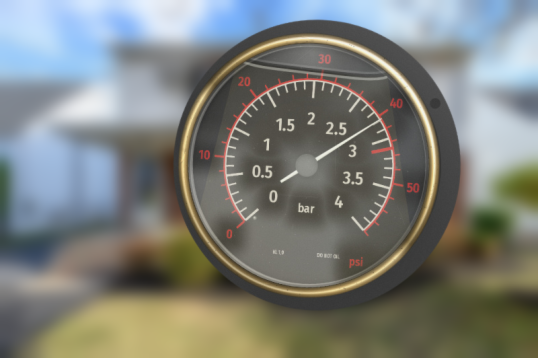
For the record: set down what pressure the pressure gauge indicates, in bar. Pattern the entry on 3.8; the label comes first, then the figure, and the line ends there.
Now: 2.8
